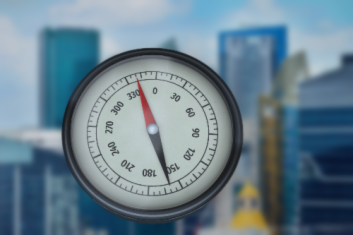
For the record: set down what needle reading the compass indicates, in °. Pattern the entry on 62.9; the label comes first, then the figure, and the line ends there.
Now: 340
